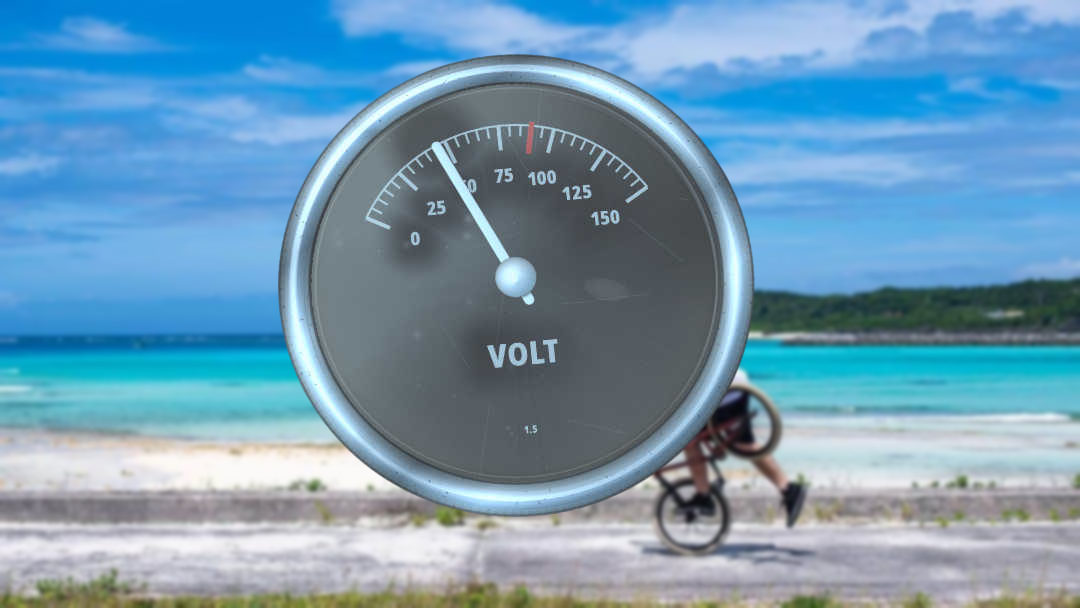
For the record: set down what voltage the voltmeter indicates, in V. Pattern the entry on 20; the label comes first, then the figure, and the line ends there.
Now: 45
